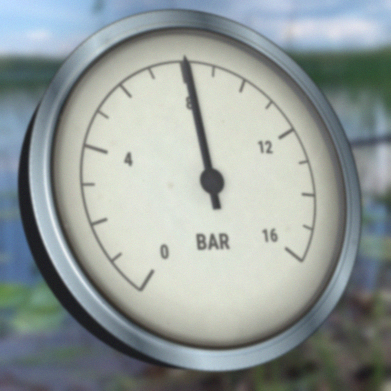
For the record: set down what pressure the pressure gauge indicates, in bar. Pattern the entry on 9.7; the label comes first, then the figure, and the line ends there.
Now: 8
